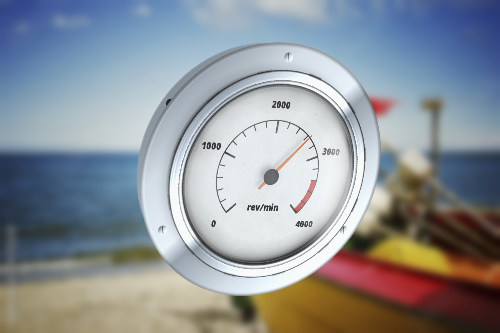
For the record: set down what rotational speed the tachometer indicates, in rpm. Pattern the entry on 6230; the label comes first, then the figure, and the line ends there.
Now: 2600
